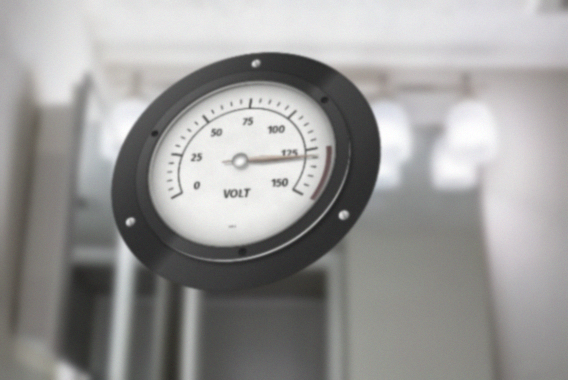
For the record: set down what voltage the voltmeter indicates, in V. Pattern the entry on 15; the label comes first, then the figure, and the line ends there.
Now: 130
